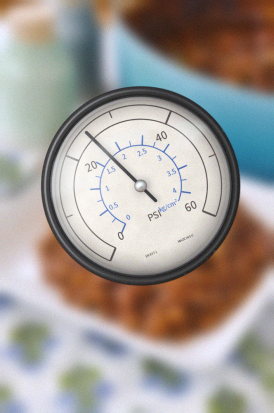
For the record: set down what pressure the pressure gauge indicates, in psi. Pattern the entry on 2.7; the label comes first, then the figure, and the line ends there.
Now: 25
